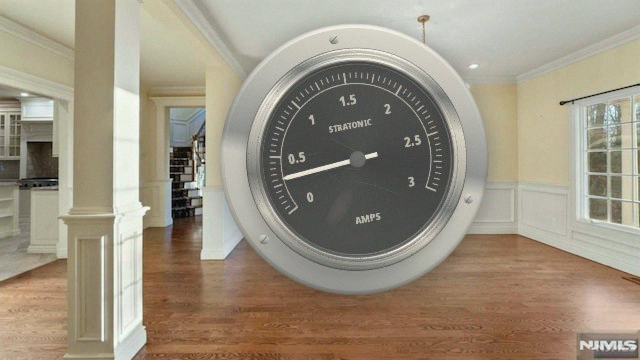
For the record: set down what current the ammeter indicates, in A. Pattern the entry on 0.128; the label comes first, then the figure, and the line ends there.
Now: 0.3
